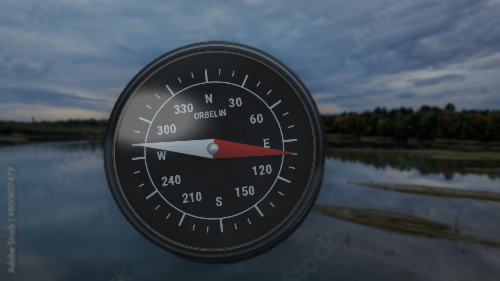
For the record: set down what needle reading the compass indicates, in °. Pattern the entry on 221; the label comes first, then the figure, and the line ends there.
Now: 100
